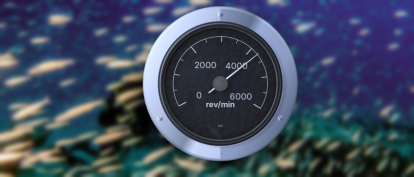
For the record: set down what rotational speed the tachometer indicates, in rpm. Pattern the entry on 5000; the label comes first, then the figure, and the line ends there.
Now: 4250
